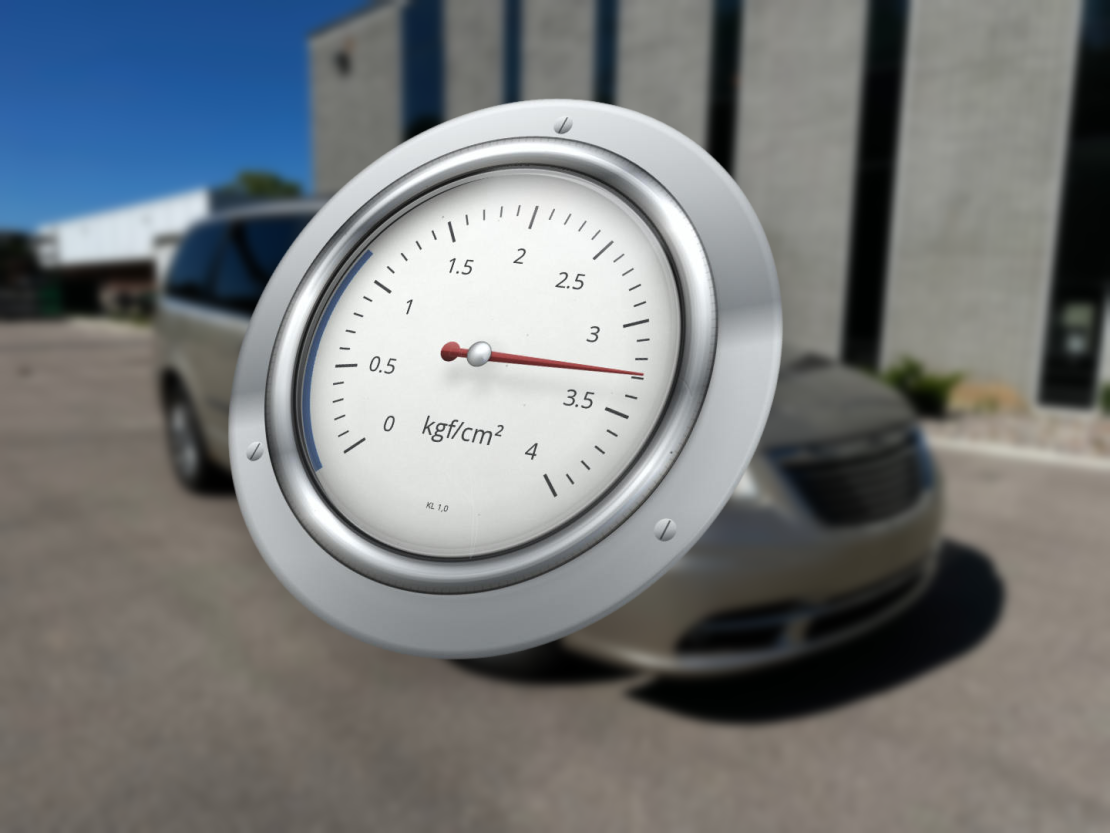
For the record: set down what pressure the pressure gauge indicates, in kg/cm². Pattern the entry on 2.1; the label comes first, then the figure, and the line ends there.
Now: 3.3
